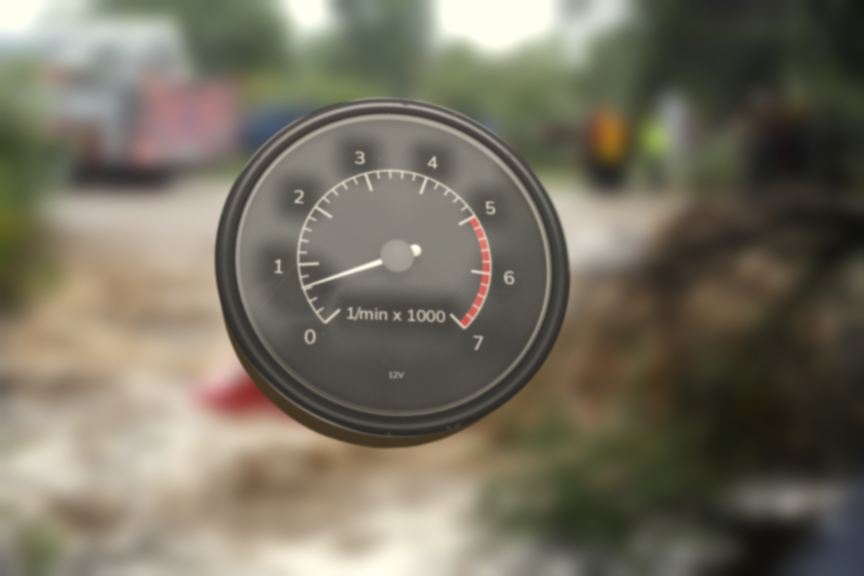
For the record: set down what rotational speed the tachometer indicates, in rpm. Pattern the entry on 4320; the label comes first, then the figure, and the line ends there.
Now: 600
